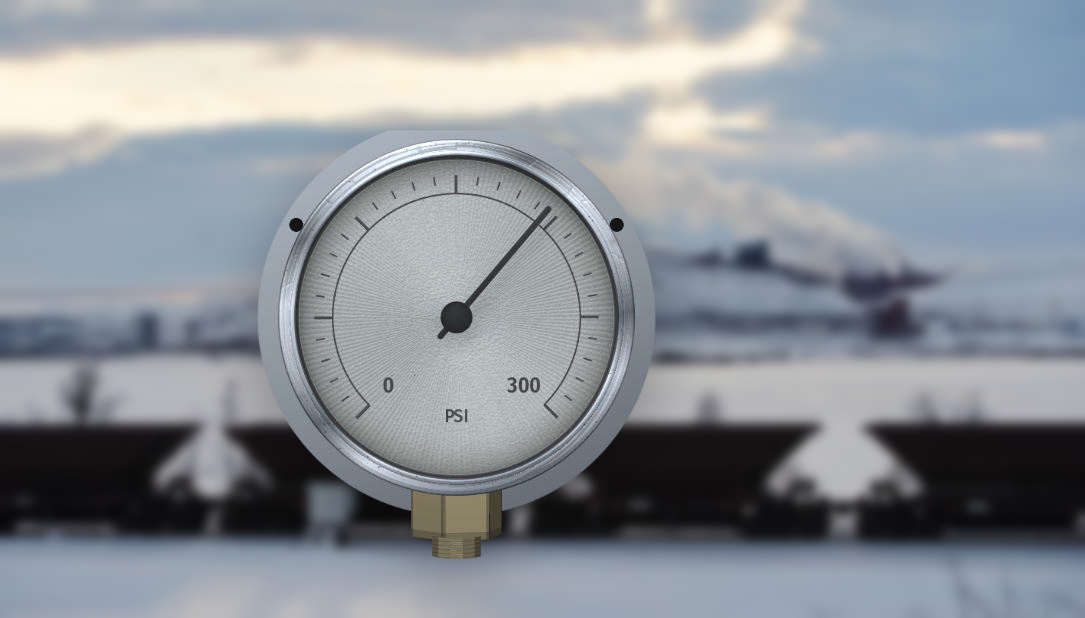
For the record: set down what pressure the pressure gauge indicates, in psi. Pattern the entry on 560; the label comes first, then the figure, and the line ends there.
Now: 195
